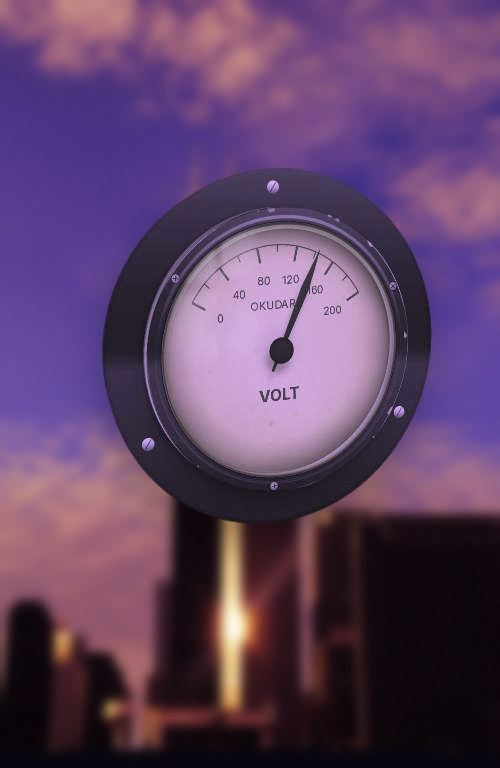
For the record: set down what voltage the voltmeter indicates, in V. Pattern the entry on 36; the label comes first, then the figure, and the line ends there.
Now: 140
